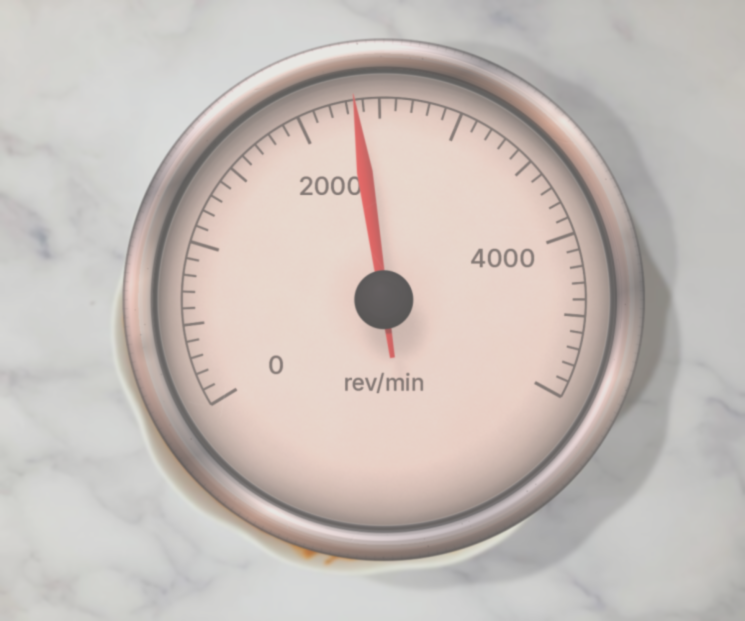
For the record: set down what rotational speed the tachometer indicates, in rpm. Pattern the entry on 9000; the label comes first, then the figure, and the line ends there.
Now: 2350
